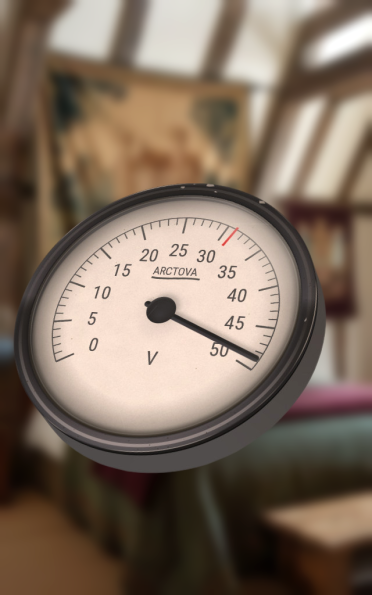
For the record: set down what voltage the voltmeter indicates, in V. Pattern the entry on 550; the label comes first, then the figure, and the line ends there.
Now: 49
